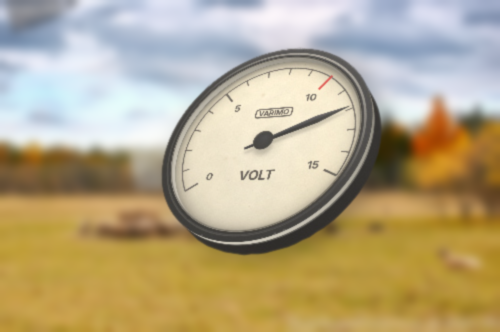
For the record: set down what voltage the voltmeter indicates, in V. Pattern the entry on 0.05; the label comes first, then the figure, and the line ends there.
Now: 12
